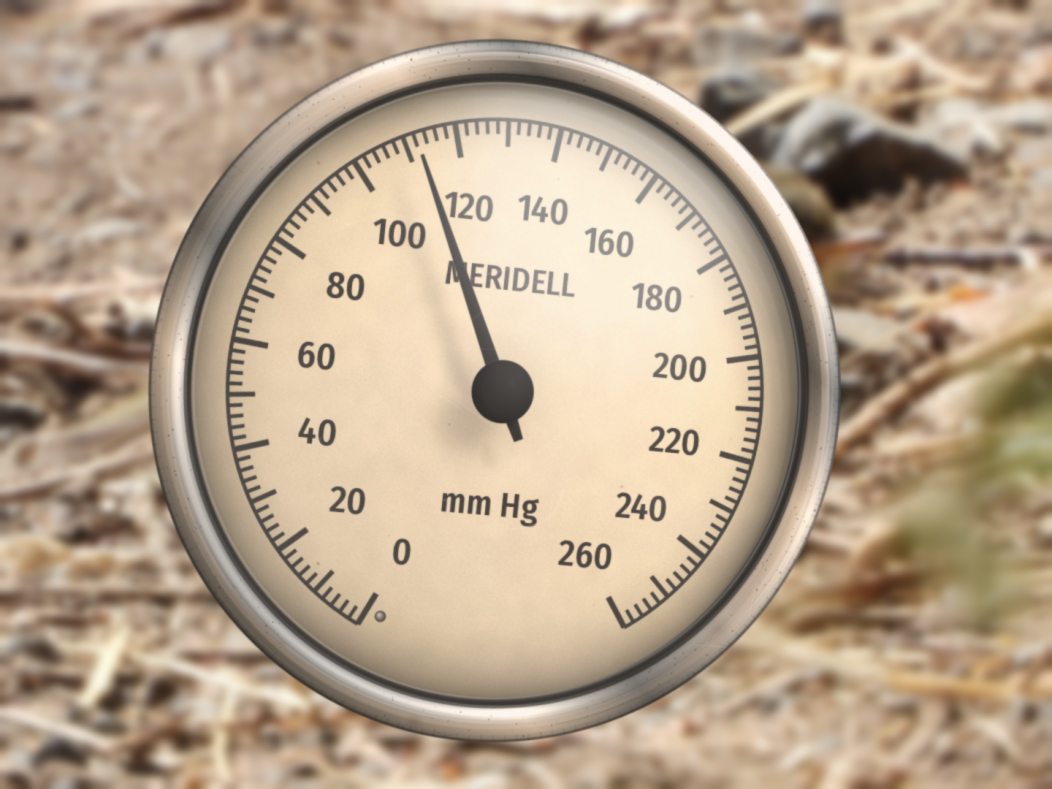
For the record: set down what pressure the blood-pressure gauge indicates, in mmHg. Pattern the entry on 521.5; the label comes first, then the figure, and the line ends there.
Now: 112
